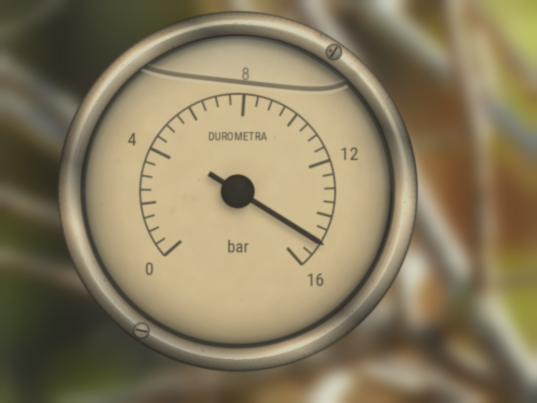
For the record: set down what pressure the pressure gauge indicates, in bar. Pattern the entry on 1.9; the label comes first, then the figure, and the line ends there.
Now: 15
